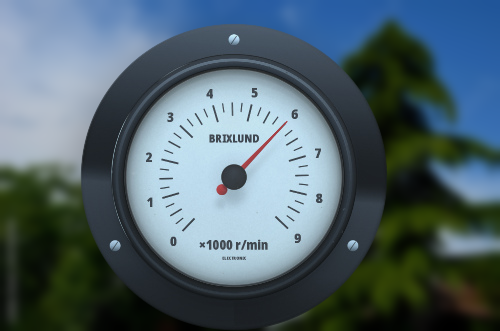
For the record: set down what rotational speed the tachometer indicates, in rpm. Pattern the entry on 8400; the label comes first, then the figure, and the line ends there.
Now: 6000
